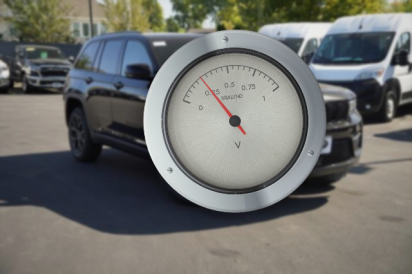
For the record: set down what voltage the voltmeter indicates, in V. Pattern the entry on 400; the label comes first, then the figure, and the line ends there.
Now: 0.25
